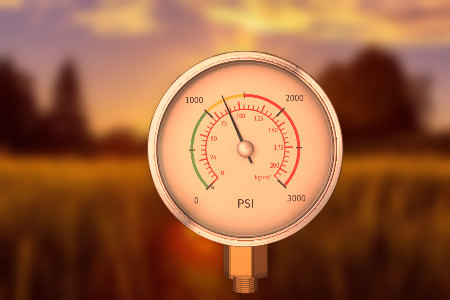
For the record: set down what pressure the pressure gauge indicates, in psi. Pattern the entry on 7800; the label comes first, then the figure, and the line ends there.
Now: 1250
